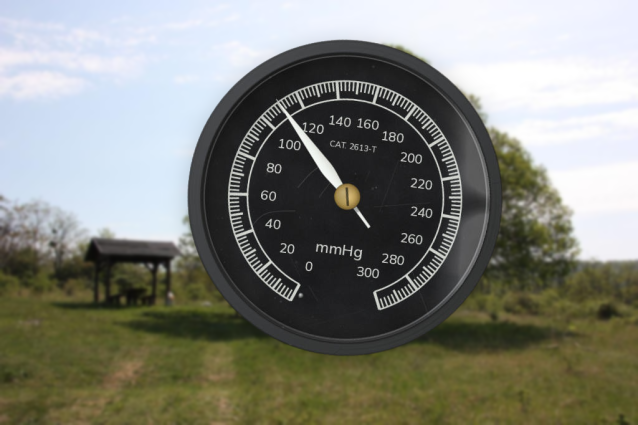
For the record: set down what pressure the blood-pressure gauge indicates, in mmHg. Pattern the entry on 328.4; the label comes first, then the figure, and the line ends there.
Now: 110
